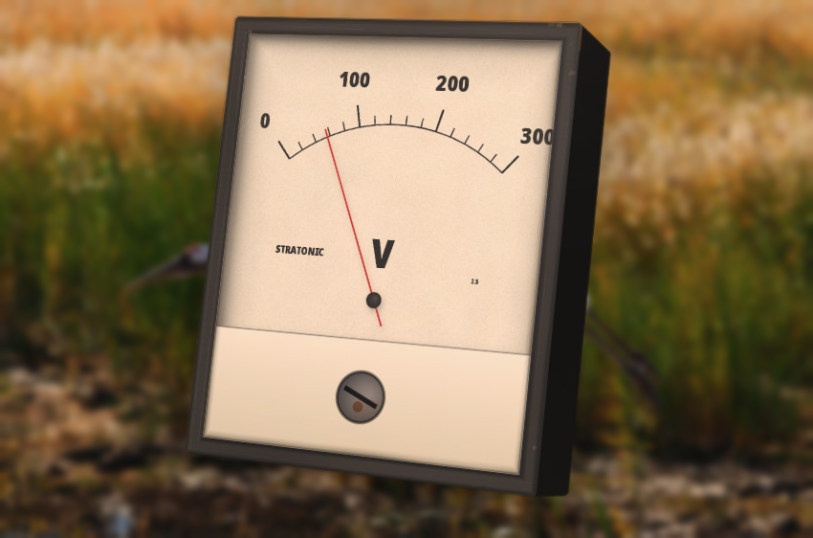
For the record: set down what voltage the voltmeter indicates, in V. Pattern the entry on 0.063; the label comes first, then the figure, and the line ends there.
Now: 60
